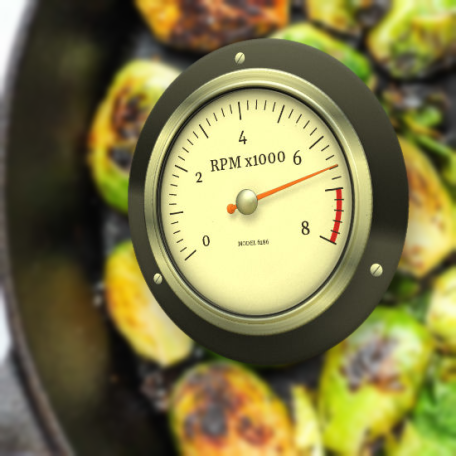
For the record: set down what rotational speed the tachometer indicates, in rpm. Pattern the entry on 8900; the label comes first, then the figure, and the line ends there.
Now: 6600
